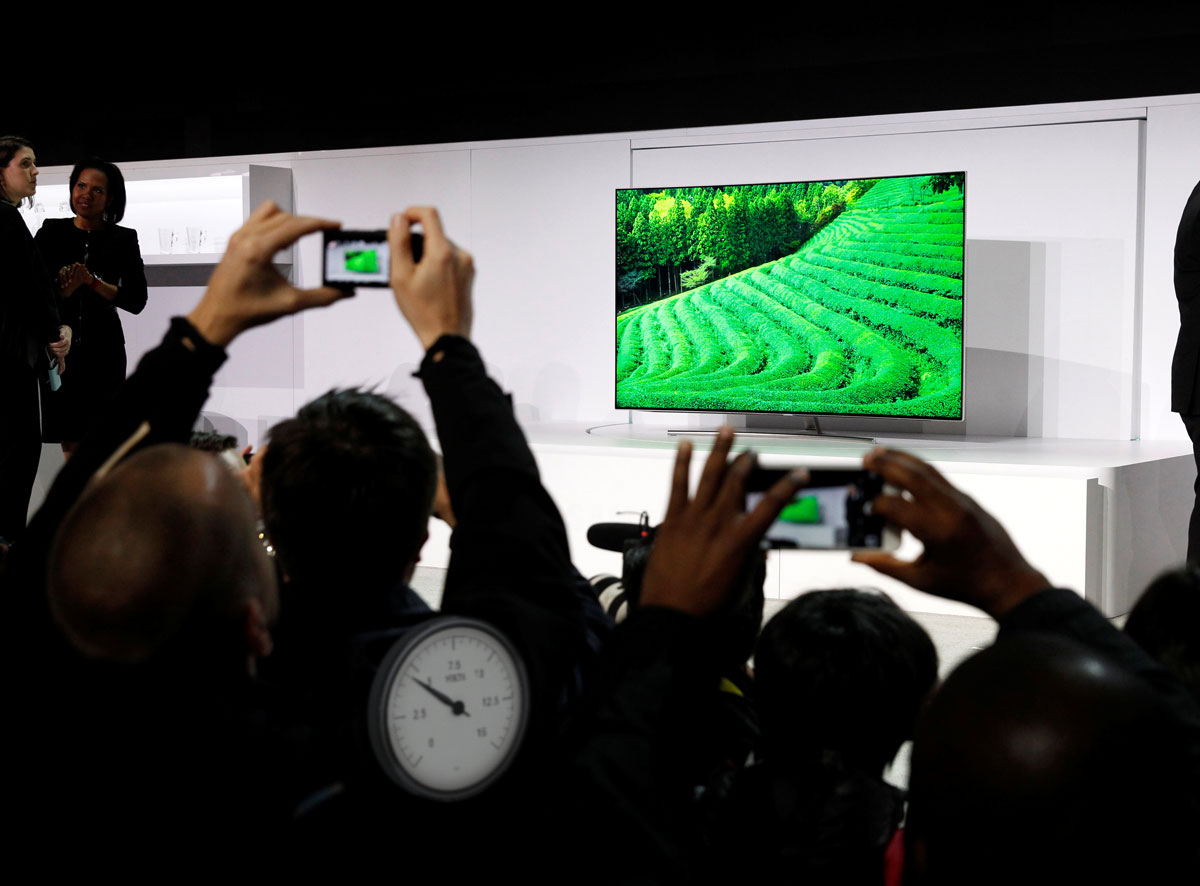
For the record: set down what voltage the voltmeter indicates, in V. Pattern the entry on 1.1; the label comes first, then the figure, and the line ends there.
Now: 4.5
